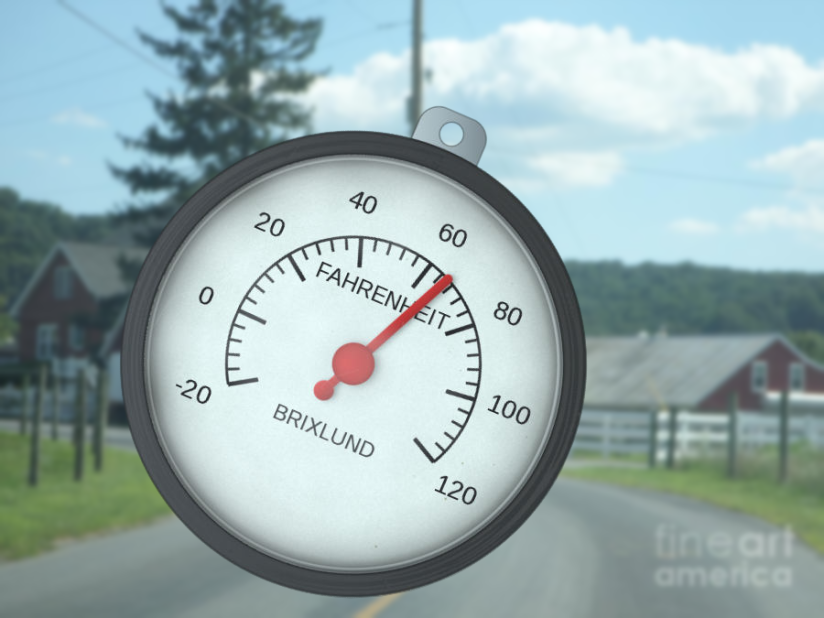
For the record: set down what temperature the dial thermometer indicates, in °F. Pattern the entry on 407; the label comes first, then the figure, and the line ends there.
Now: 66
